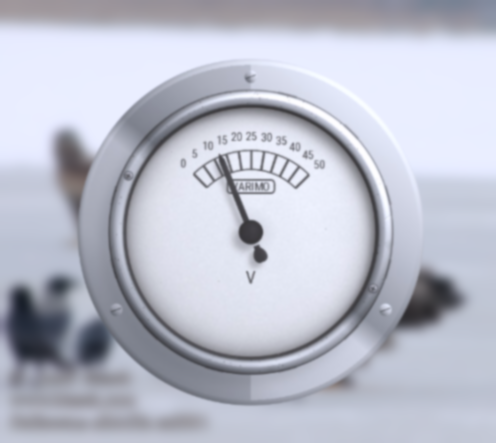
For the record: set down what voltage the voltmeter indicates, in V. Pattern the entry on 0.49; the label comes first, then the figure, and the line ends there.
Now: 12.5
